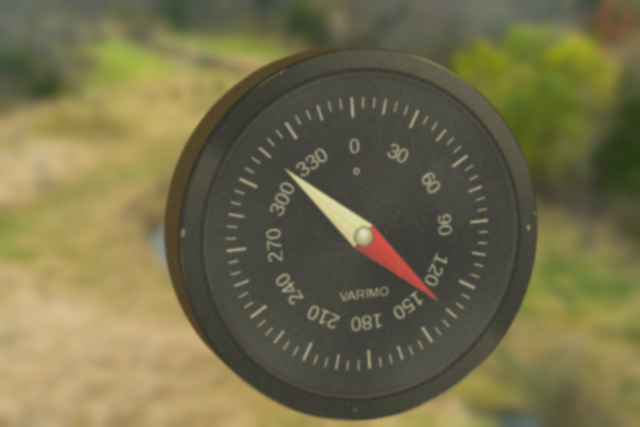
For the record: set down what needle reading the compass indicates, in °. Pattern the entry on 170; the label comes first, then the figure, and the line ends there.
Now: 135
